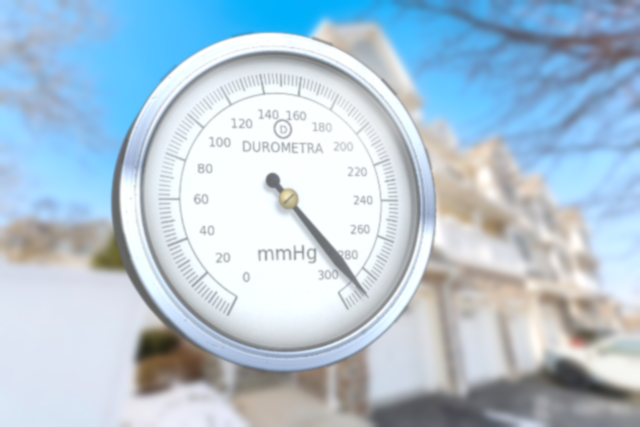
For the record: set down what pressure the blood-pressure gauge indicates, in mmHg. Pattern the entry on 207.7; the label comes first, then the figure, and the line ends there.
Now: 290
